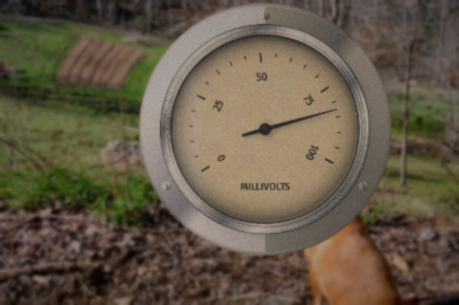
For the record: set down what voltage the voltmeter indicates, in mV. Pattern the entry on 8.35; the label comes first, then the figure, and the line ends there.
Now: 82.5
